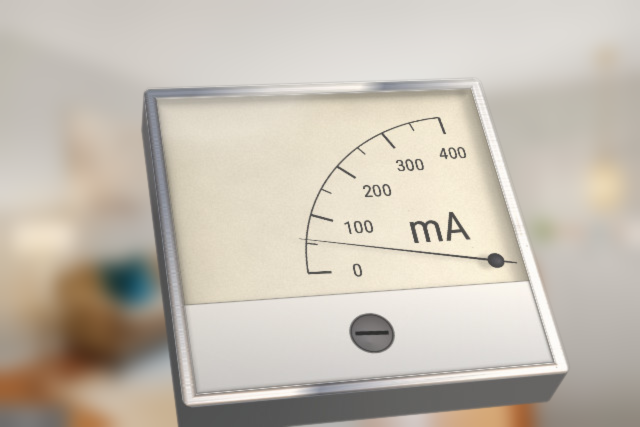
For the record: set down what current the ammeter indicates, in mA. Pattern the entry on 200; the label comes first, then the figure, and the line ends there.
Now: 50
